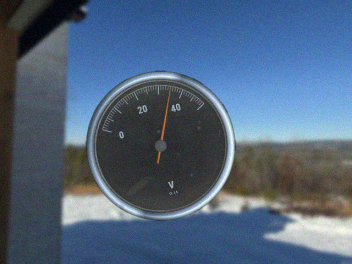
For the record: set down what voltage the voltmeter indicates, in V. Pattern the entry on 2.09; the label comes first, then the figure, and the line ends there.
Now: 35
